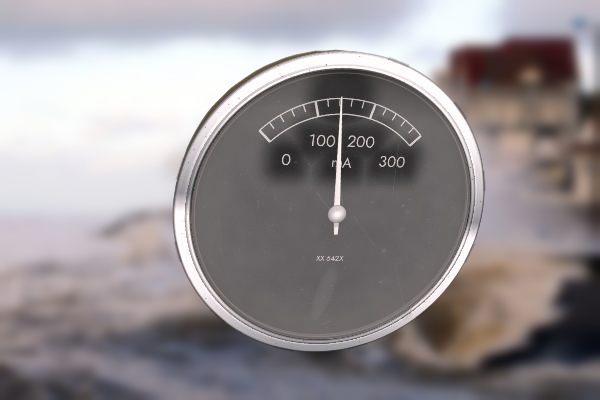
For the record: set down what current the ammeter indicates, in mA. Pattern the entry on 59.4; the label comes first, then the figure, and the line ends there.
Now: 140
